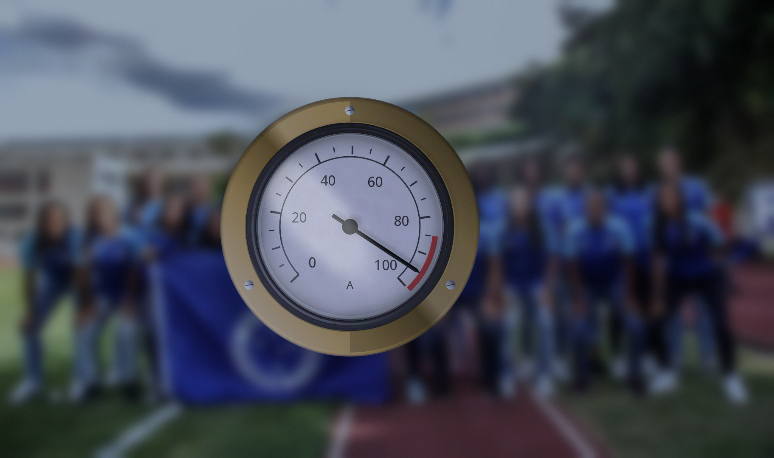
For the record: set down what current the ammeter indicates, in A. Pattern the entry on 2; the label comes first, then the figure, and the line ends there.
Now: 95
